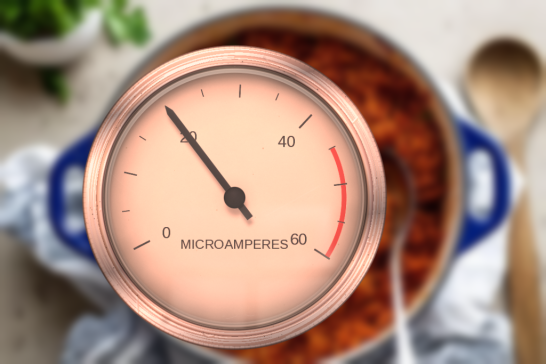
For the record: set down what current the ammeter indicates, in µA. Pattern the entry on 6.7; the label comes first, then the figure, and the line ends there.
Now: 20
